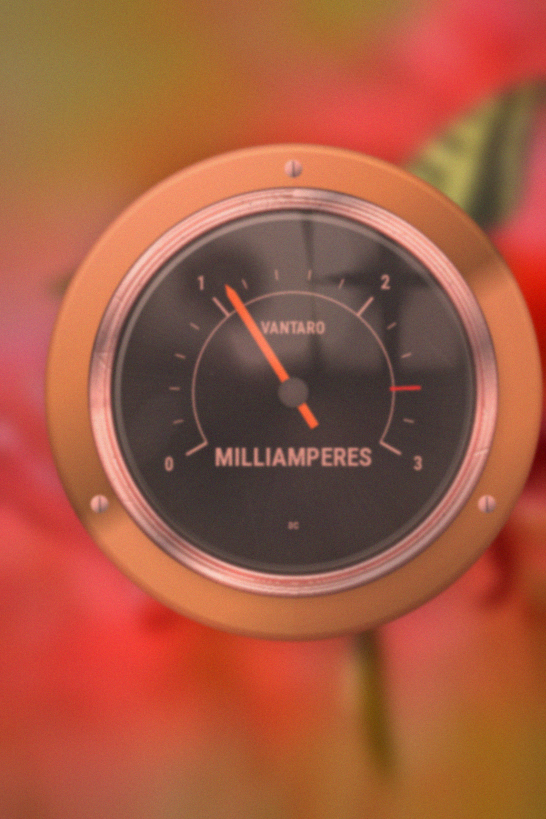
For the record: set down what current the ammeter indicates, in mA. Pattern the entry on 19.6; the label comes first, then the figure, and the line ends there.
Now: 1.1
